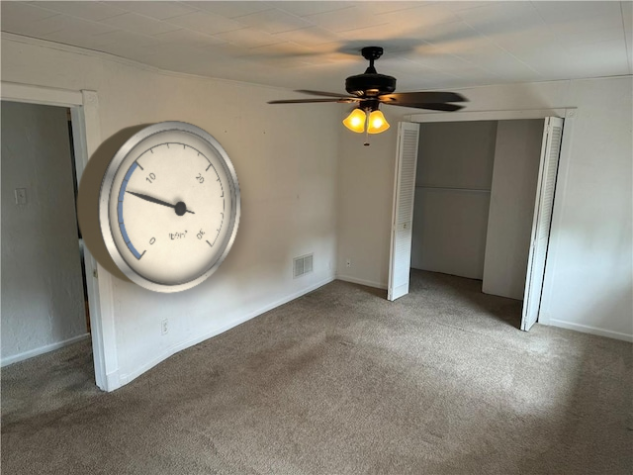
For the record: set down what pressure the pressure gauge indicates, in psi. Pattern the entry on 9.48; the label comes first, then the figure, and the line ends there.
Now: 7
